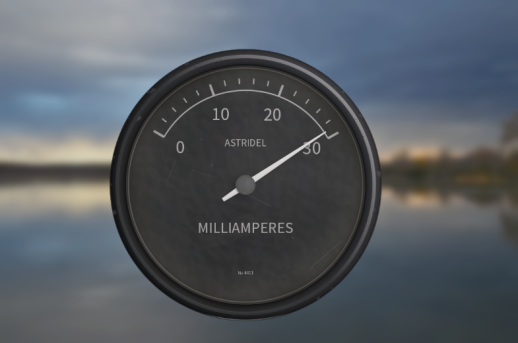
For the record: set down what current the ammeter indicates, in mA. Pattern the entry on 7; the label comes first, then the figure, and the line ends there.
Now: 29
